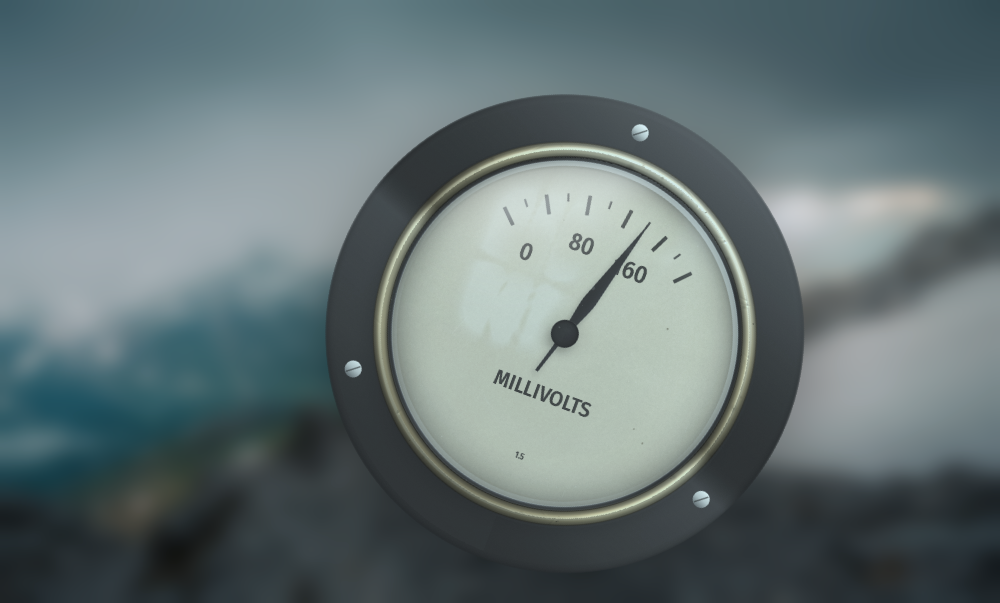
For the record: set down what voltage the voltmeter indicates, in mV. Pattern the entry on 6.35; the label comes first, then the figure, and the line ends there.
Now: 140
